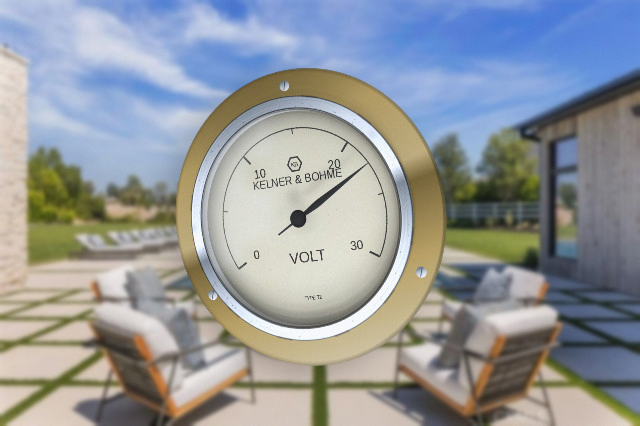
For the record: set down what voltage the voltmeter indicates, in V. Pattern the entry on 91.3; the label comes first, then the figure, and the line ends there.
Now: 22.5
